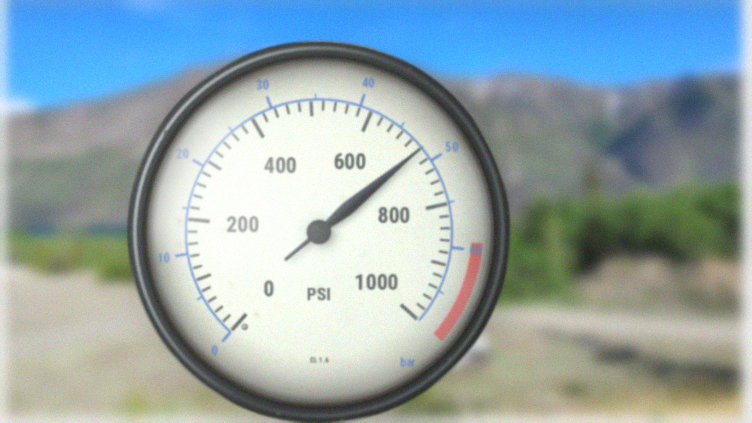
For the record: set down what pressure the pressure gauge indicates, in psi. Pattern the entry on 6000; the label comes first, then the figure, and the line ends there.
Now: 700
